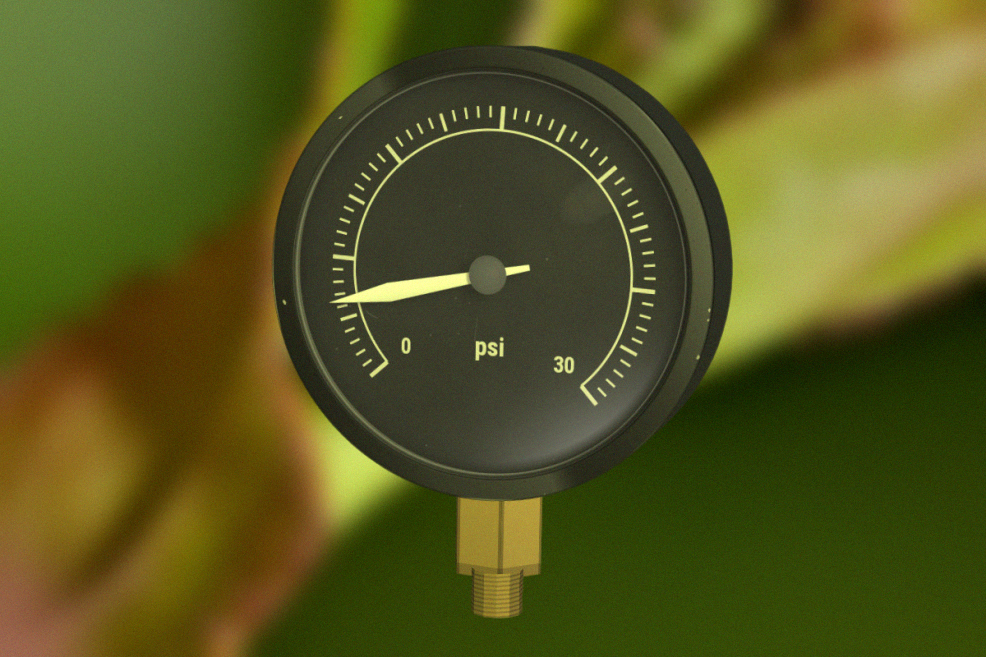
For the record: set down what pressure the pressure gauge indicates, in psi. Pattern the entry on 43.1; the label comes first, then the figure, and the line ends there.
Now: 3.25
